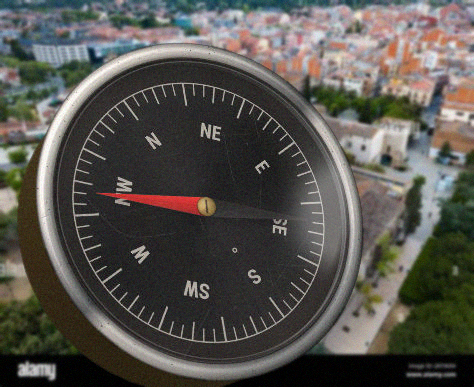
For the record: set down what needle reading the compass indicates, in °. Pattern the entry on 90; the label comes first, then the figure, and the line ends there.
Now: 310
